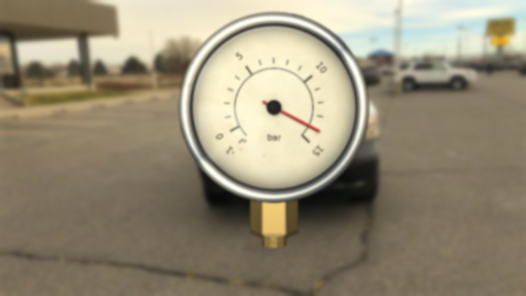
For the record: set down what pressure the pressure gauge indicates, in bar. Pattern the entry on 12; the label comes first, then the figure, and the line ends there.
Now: 14
